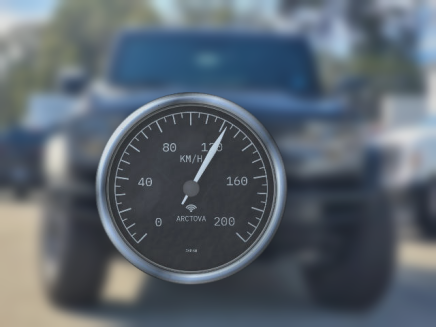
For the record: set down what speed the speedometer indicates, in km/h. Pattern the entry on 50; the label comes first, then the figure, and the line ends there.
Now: 122.5
